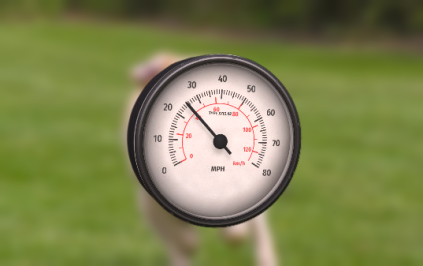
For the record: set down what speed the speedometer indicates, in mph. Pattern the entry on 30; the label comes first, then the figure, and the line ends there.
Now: 25
